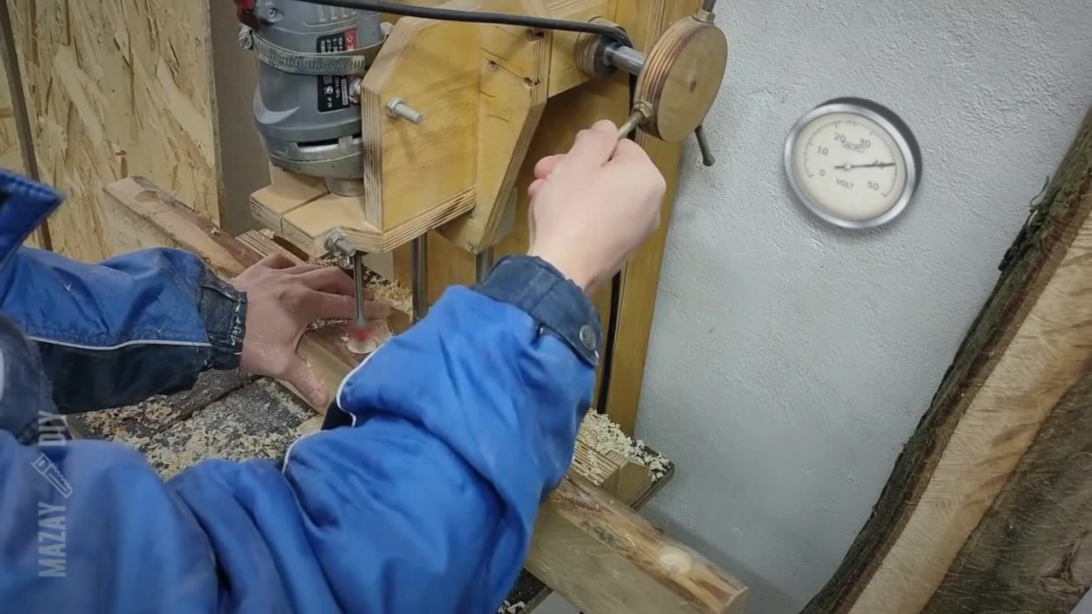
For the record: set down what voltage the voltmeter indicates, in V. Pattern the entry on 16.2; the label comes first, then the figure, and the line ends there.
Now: 40
